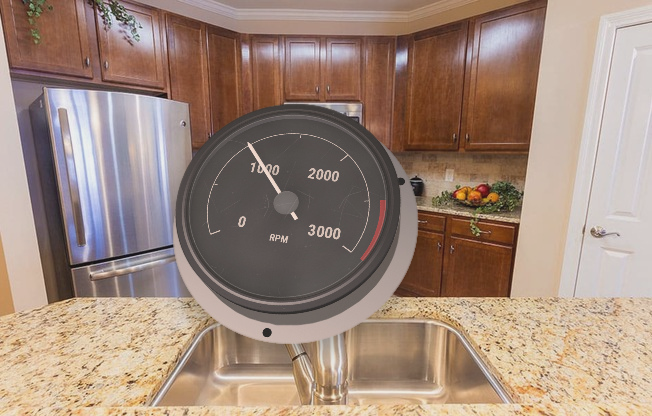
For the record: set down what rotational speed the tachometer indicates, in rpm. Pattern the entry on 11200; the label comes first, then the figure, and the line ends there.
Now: 1000
